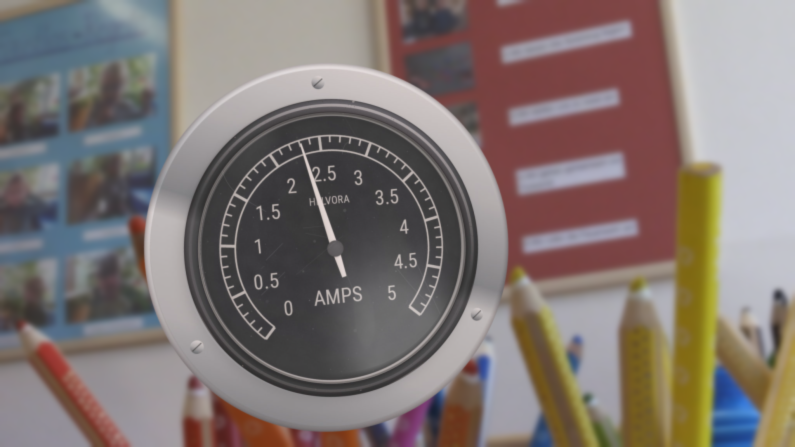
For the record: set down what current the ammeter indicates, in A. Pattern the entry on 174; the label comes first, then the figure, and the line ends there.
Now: 2.3
